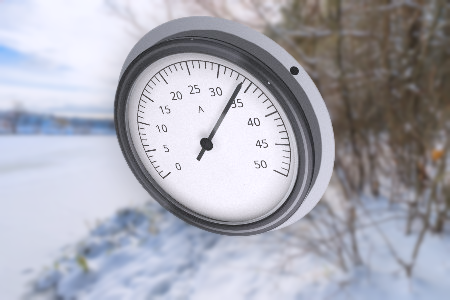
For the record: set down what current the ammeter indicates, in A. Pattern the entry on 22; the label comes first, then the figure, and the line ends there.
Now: 34
